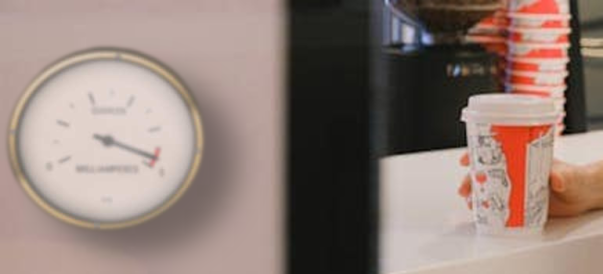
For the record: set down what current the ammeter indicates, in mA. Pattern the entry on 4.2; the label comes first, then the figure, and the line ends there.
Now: 4.75
